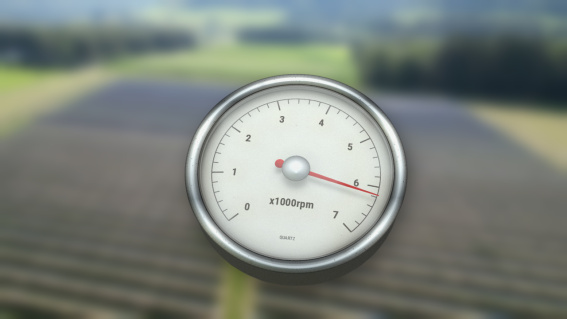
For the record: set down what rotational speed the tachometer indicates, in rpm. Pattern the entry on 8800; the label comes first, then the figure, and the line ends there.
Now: 6200
